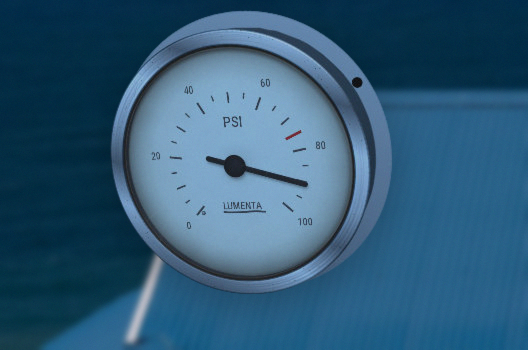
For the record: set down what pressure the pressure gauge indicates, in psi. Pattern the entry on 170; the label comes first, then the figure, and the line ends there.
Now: 90
